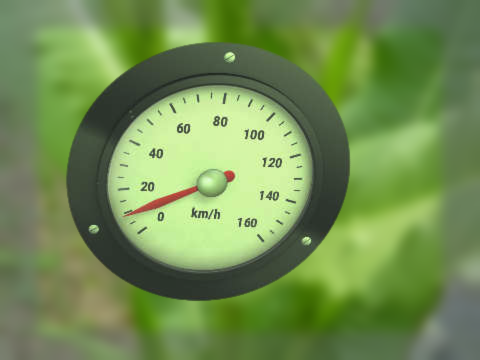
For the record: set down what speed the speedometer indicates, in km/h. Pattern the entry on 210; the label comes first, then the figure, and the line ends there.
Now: 10
